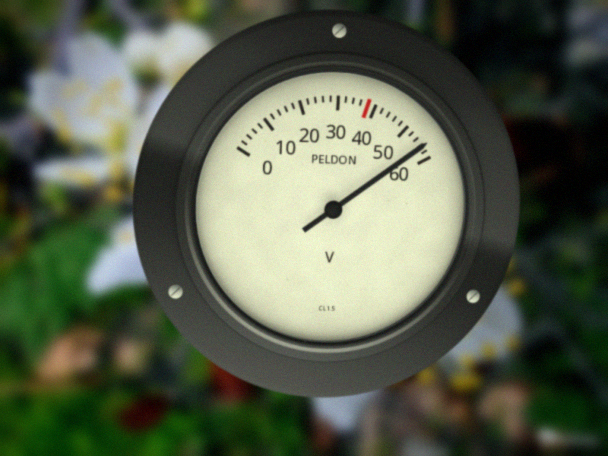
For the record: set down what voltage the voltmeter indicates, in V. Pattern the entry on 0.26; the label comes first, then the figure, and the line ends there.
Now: 56
